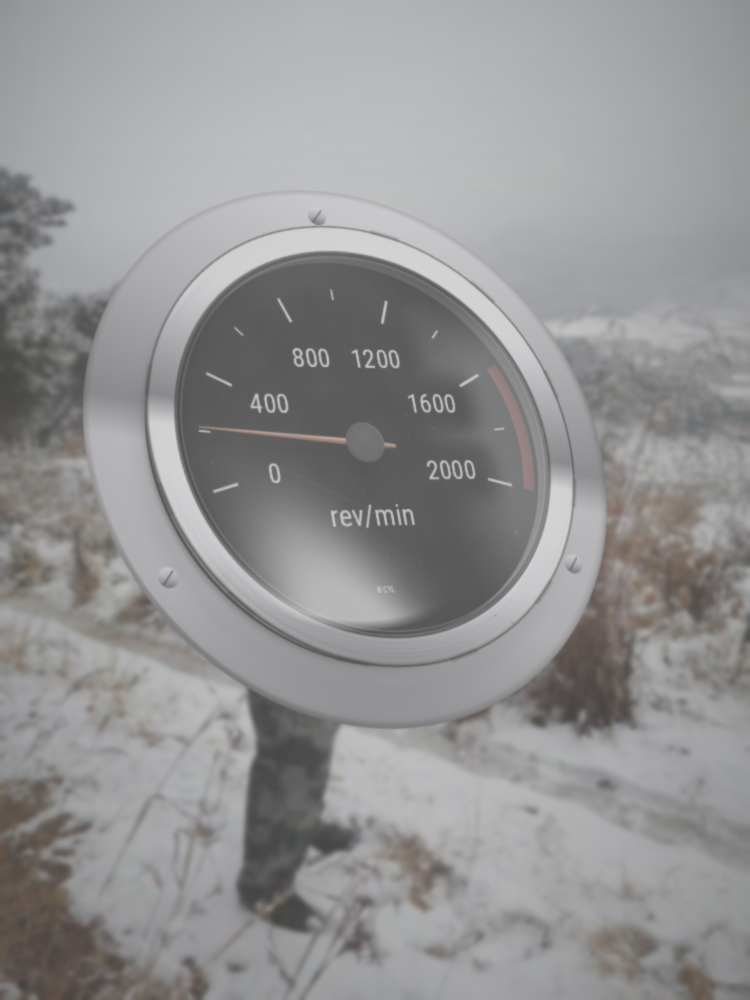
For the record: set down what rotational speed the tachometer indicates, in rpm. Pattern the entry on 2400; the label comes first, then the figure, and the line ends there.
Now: 200
